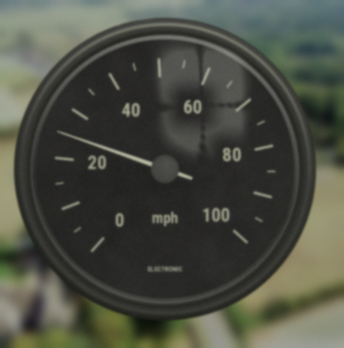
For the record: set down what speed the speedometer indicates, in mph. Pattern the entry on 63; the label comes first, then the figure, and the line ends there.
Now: 25
